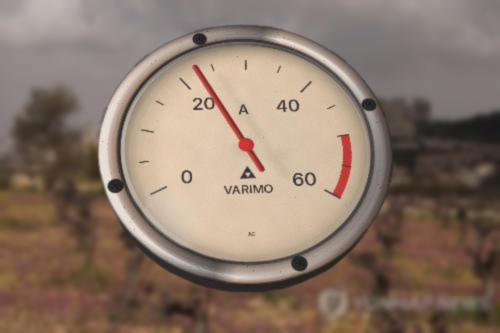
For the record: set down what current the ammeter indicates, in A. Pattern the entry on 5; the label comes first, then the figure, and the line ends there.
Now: 22.5
